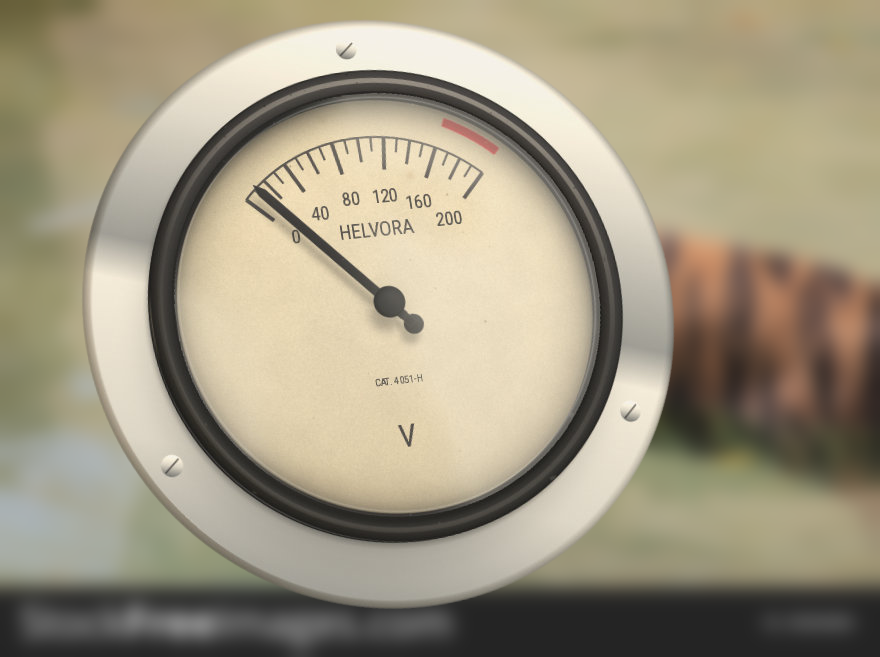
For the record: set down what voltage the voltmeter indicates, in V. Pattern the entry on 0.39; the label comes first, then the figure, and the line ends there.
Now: 10
